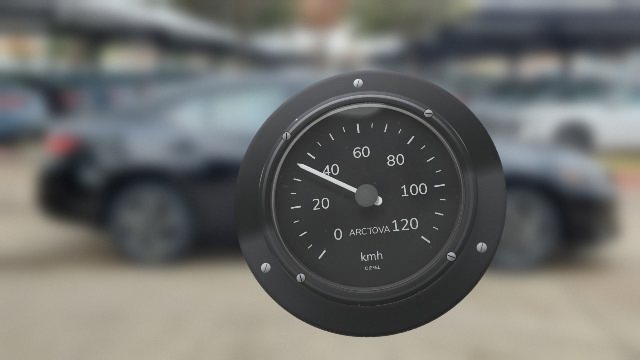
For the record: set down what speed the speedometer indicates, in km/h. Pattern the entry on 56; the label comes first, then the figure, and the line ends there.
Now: 35
